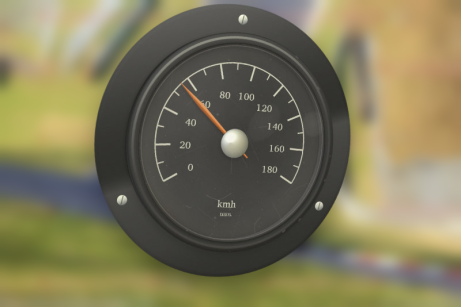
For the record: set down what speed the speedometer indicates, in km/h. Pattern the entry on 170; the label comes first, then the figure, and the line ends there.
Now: 55
